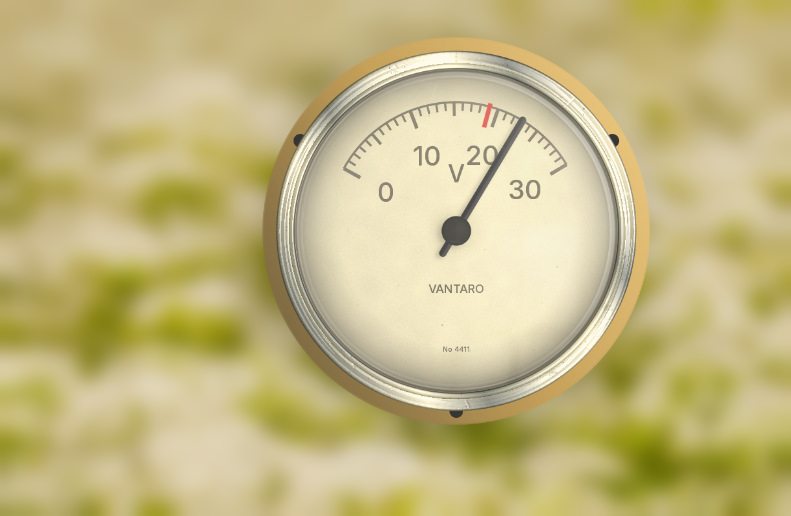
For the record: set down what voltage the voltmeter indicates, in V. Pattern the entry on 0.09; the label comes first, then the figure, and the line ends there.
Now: 23
